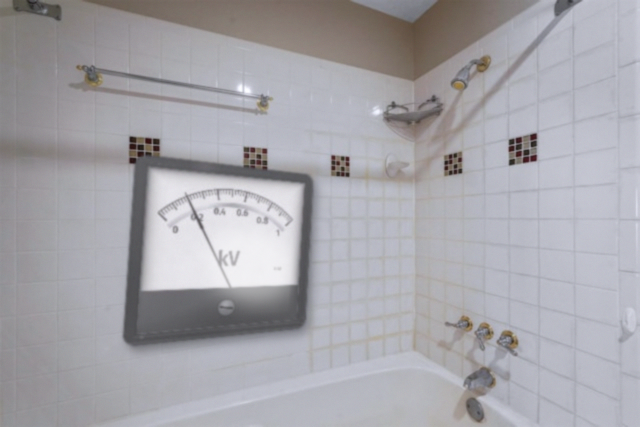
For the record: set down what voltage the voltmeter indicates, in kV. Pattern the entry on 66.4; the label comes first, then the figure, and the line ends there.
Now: 0.2
